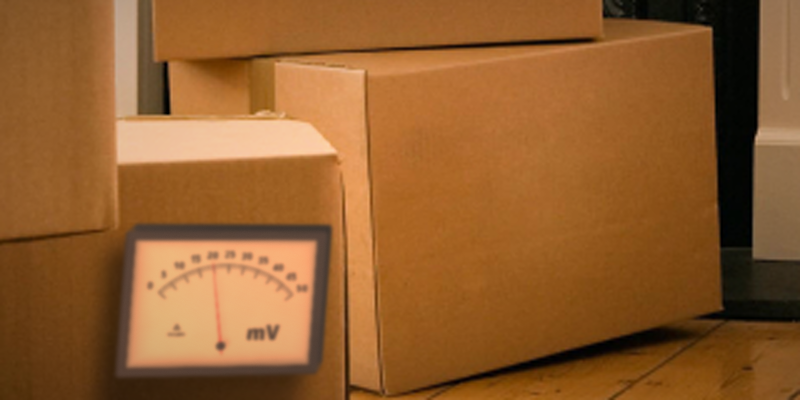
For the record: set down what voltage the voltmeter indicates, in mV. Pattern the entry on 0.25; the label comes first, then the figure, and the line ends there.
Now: 20
